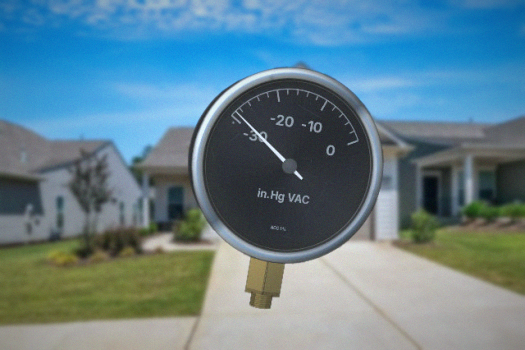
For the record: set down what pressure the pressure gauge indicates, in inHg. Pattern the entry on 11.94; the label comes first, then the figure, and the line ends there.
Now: -29
